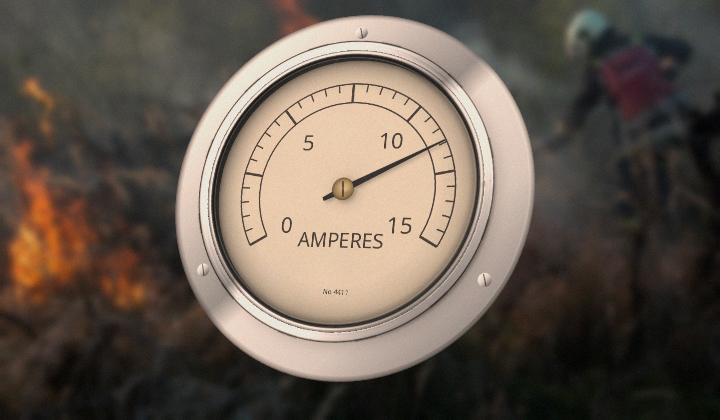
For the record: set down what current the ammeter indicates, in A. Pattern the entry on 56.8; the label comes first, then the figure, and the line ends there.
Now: 11.5
